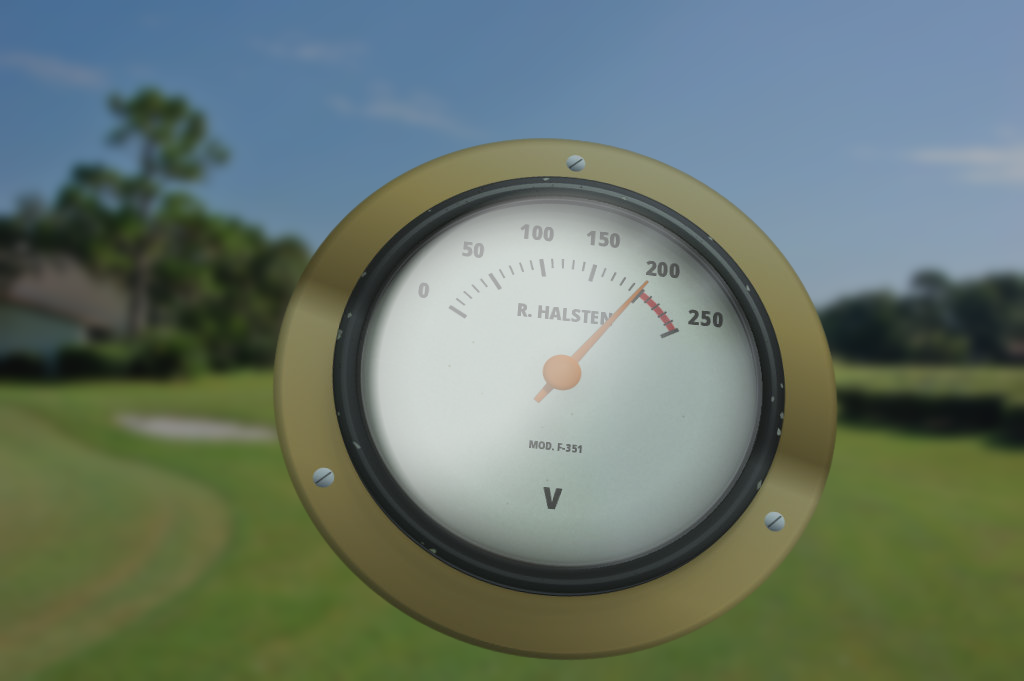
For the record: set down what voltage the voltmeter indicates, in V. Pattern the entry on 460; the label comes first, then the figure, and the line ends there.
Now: 200
